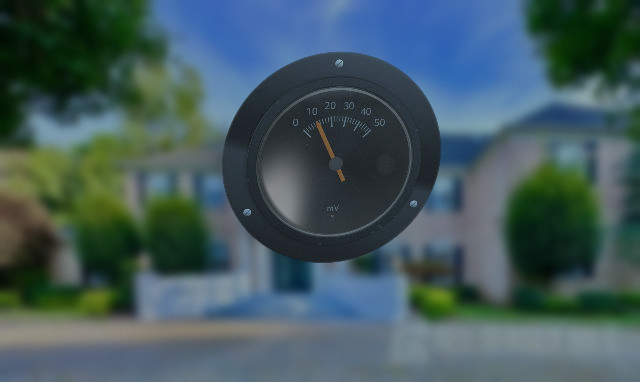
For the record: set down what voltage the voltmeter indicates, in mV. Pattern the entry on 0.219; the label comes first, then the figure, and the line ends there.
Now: 10
